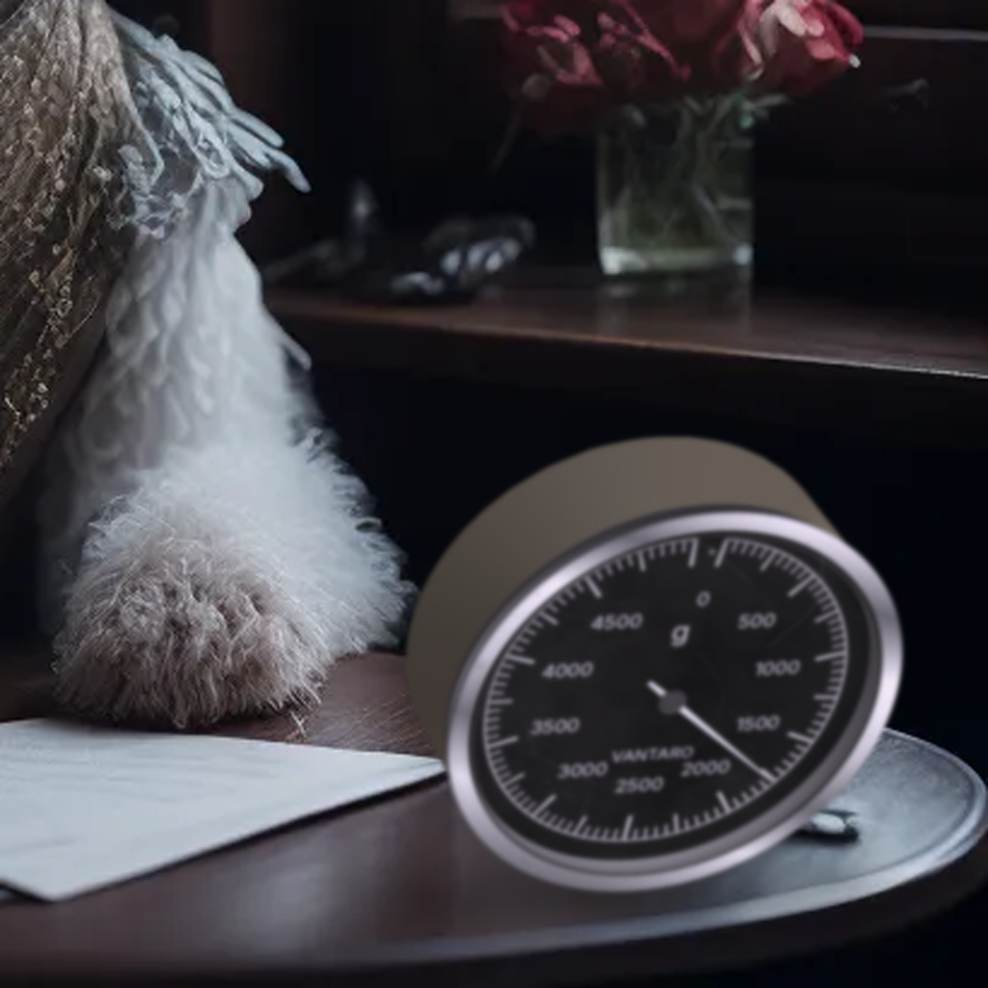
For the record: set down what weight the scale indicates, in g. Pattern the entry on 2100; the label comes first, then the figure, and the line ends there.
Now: 1750
